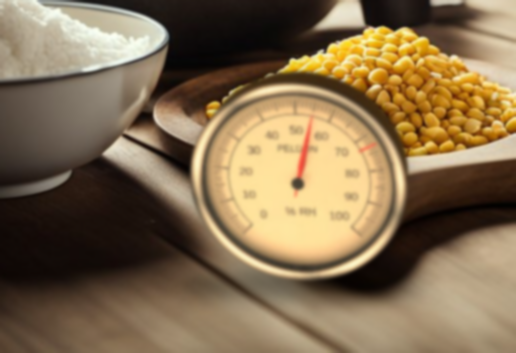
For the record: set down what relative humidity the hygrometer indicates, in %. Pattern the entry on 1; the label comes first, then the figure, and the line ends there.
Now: 55
